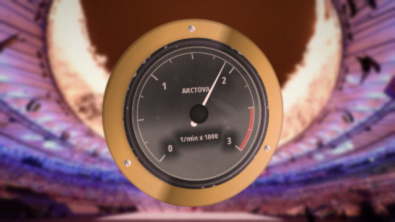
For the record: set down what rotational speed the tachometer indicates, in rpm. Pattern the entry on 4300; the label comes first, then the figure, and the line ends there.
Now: 1875
